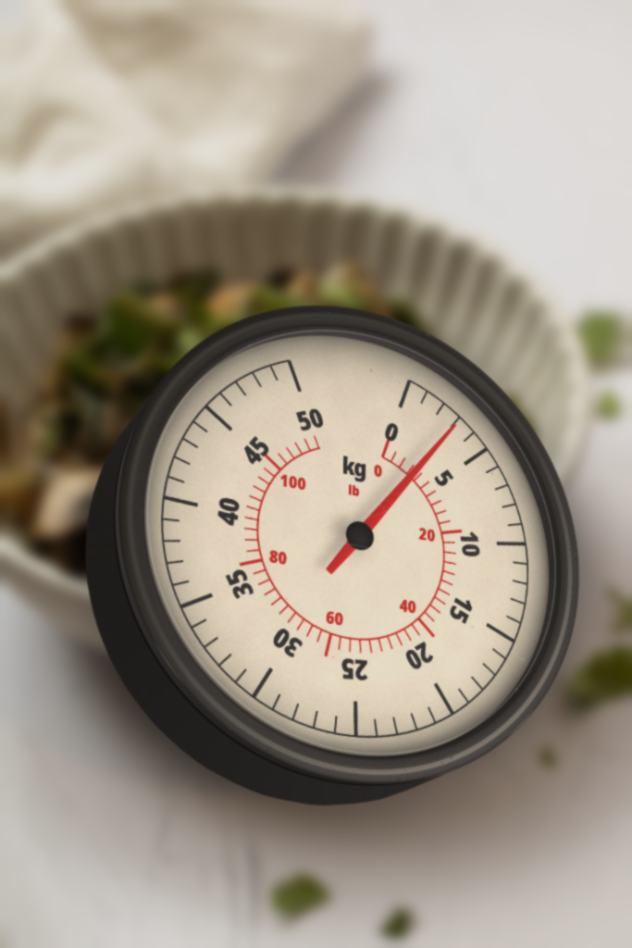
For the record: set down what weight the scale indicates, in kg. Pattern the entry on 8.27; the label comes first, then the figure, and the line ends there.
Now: 3
